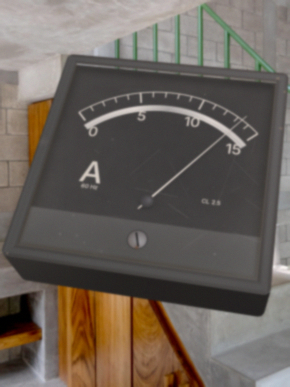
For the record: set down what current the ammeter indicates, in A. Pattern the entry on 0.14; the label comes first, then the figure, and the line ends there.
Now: 13.5
